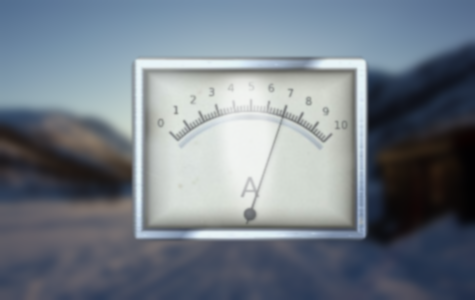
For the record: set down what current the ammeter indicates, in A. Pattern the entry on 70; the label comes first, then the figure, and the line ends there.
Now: 7
